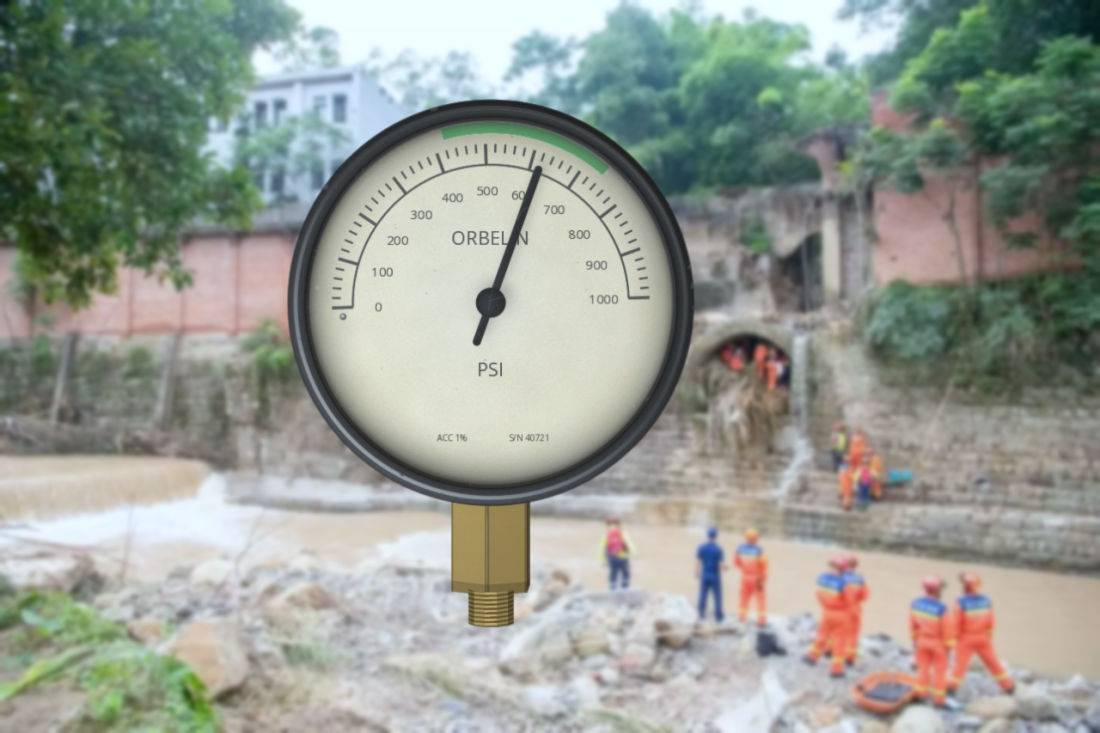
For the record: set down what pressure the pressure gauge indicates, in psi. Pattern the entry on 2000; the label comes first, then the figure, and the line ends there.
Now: 620
